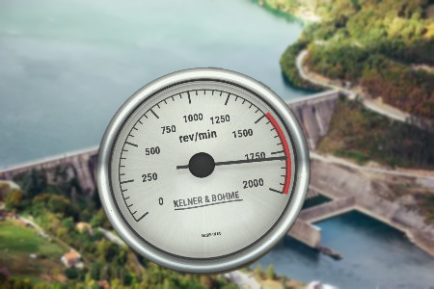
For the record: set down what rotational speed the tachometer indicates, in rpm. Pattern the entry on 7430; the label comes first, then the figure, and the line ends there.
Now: 1800
